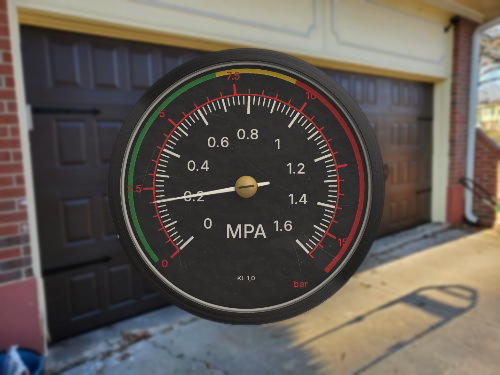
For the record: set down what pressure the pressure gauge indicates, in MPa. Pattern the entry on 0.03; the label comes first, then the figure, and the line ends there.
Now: 0.2
